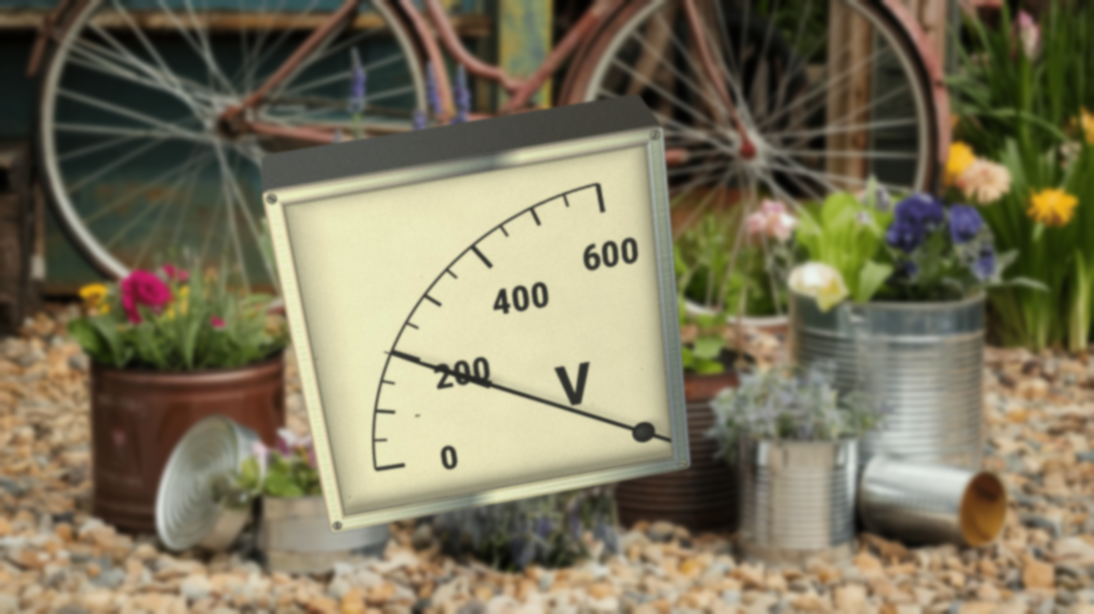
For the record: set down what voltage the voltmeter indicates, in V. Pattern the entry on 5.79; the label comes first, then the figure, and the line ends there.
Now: 200
